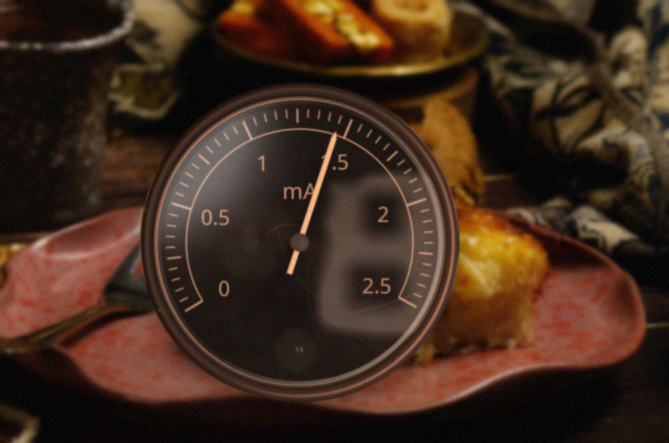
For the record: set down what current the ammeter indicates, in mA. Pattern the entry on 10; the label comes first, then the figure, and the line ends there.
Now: 1.45
